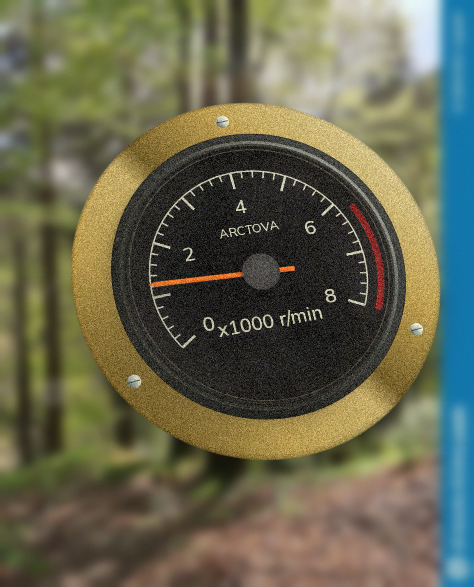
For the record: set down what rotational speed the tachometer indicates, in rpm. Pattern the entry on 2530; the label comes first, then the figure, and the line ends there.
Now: 1200
